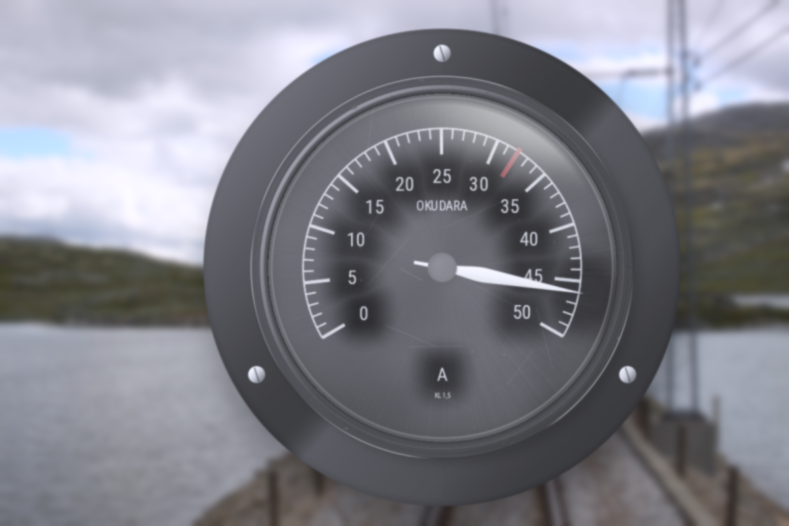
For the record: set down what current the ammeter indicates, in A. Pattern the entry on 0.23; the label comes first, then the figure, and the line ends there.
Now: 46
